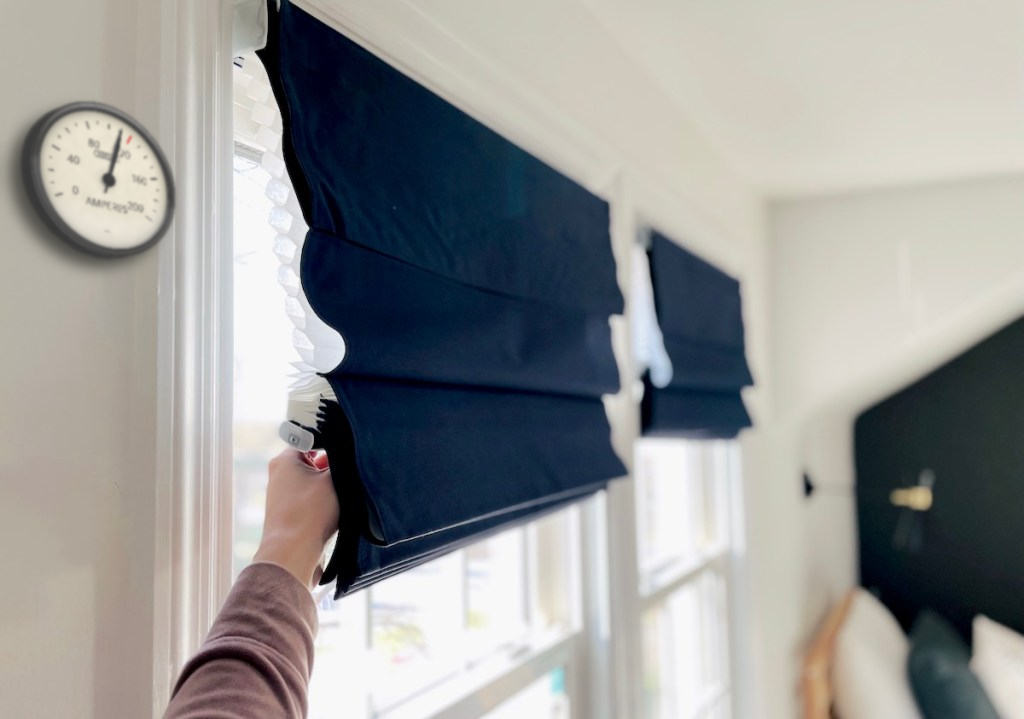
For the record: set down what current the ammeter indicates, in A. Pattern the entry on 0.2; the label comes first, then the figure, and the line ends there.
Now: 110
